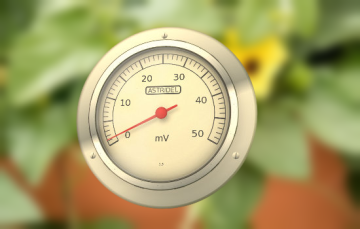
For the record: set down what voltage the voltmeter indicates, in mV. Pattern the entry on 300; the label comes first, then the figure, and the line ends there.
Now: 1
